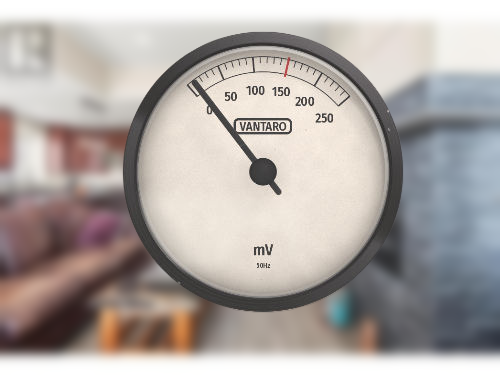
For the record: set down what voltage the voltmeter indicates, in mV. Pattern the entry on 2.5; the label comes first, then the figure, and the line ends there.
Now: 10
